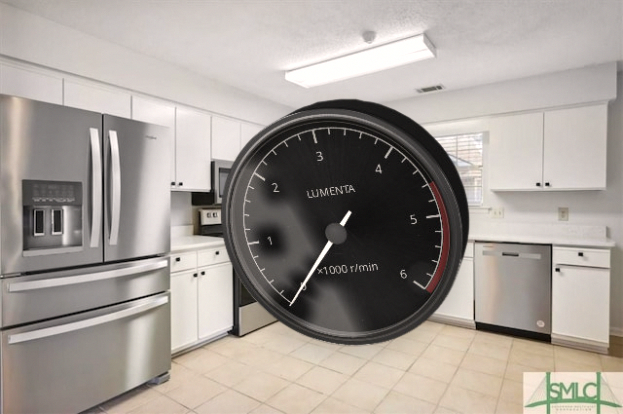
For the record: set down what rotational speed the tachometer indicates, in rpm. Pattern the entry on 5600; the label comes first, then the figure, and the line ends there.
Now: 0
